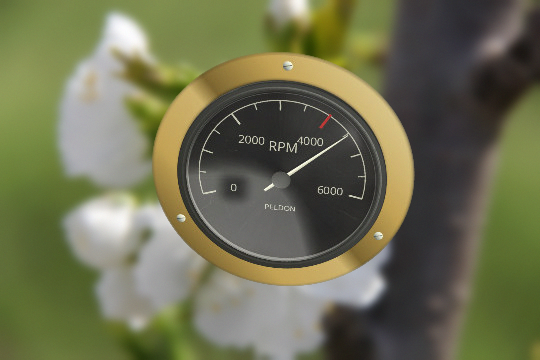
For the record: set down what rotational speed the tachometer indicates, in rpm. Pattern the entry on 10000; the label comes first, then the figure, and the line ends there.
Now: 4500
